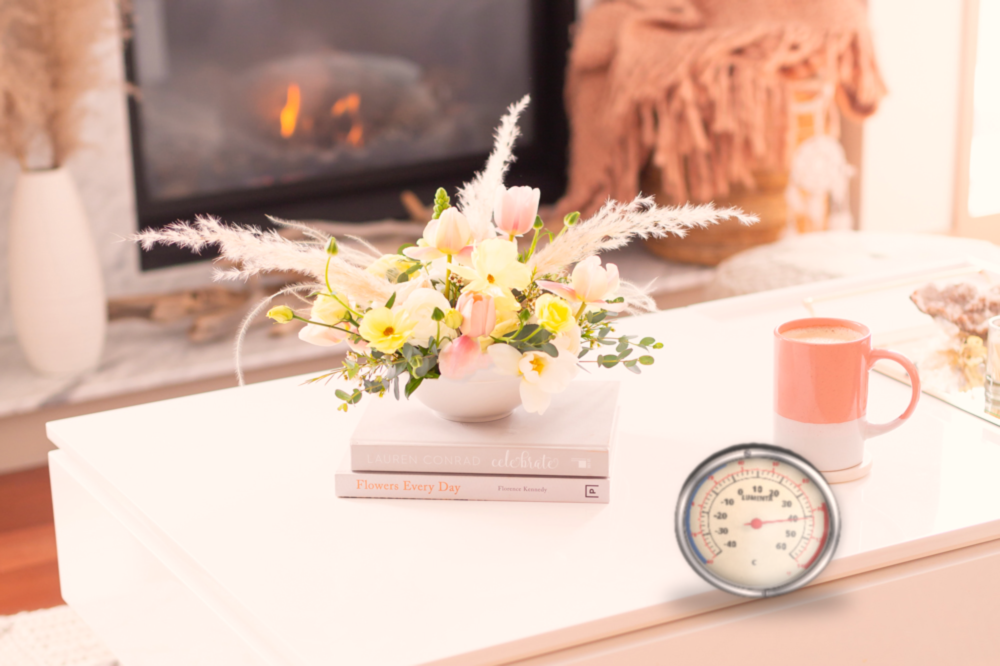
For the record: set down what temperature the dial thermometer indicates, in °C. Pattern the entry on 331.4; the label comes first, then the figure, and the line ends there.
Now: 40
